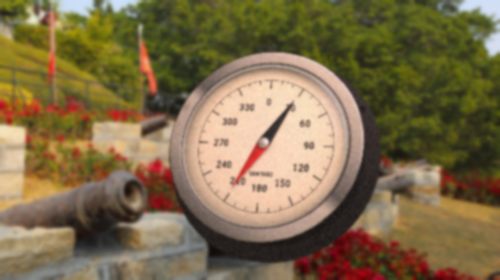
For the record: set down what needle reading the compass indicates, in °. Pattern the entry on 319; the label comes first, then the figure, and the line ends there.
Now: 210
